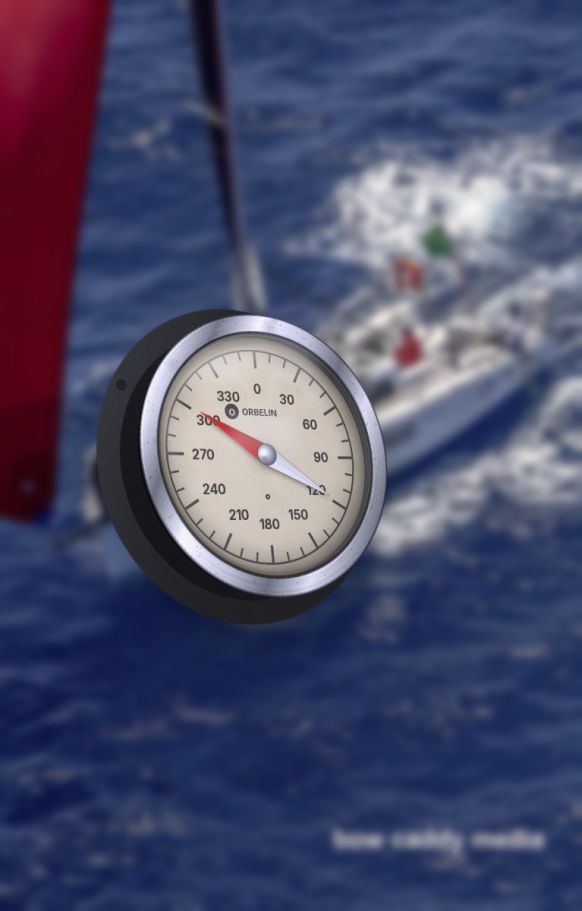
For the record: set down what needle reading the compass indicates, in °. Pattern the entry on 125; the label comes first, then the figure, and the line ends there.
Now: 300
